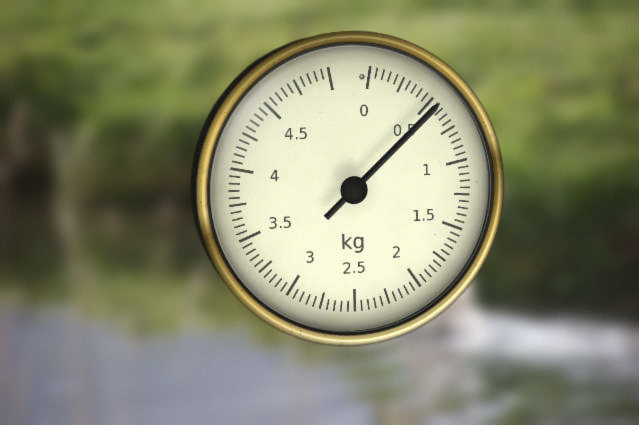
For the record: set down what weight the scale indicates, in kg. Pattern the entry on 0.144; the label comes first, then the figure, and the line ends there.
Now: 0.55
